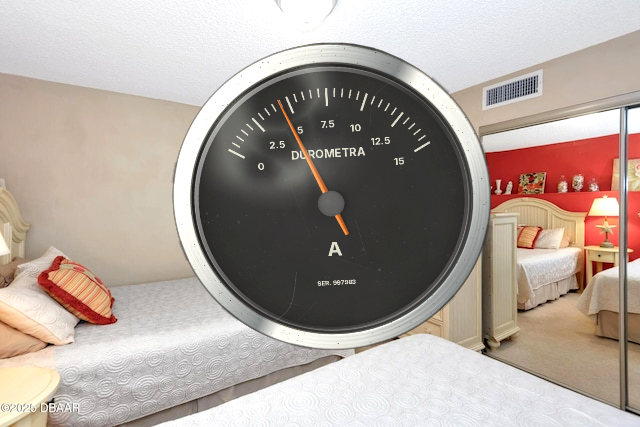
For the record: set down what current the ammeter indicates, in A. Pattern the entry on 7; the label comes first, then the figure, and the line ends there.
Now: 4.5
